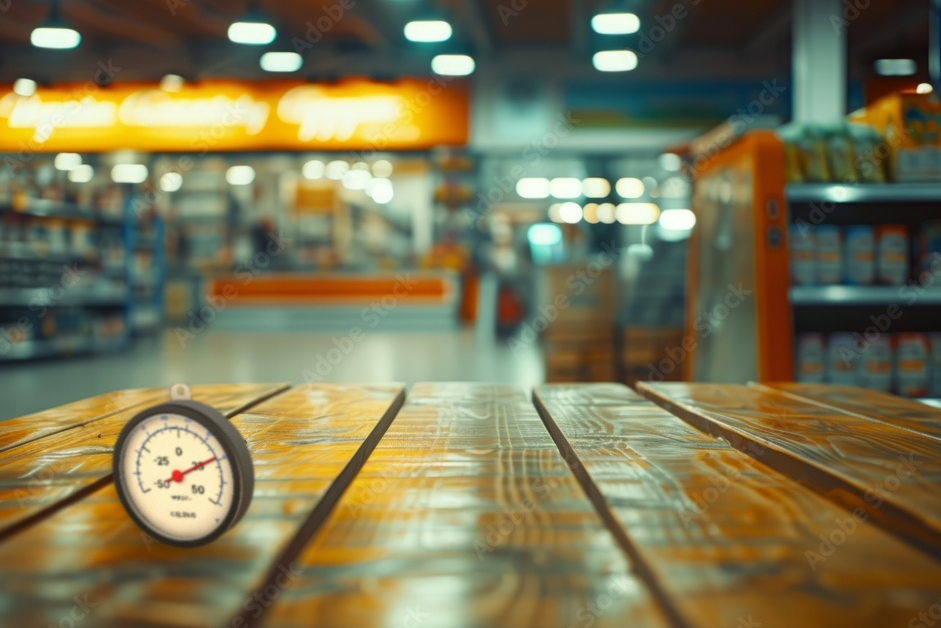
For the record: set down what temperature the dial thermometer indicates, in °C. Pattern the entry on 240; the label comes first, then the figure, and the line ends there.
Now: 25
